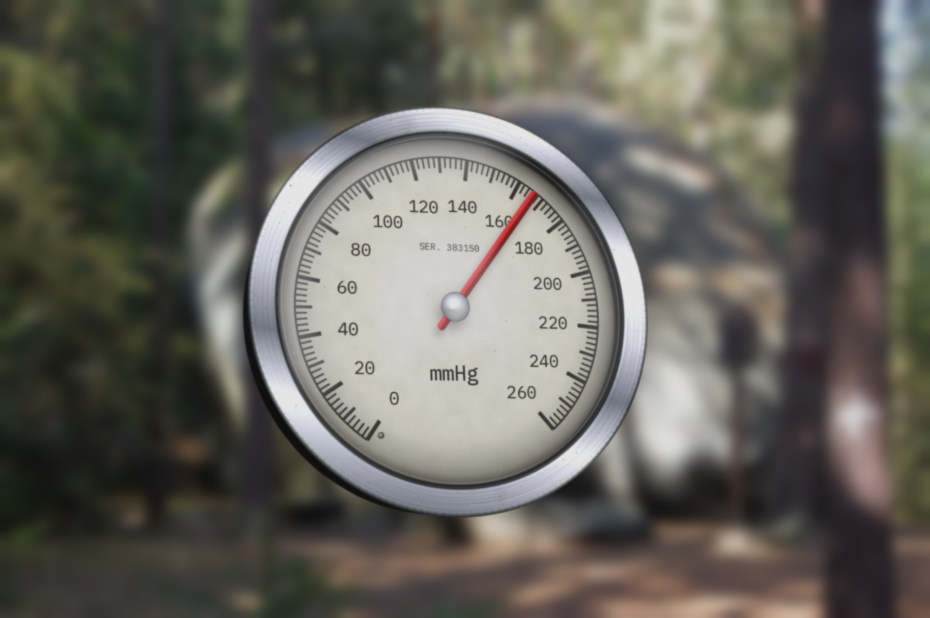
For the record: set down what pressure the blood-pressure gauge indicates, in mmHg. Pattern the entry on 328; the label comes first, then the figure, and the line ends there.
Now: 166
